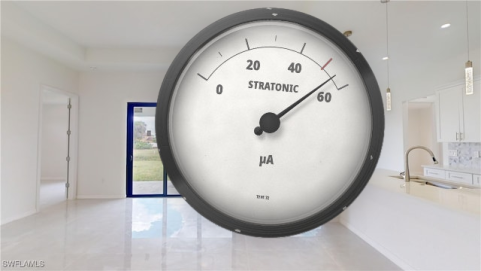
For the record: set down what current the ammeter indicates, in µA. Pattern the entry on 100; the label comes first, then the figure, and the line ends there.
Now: 55
